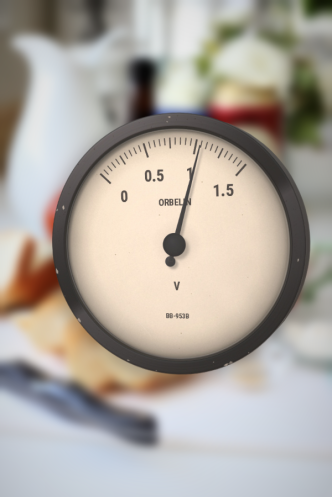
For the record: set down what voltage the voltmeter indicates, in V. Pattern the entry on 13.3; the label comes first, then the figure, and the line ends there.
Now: 1.05
